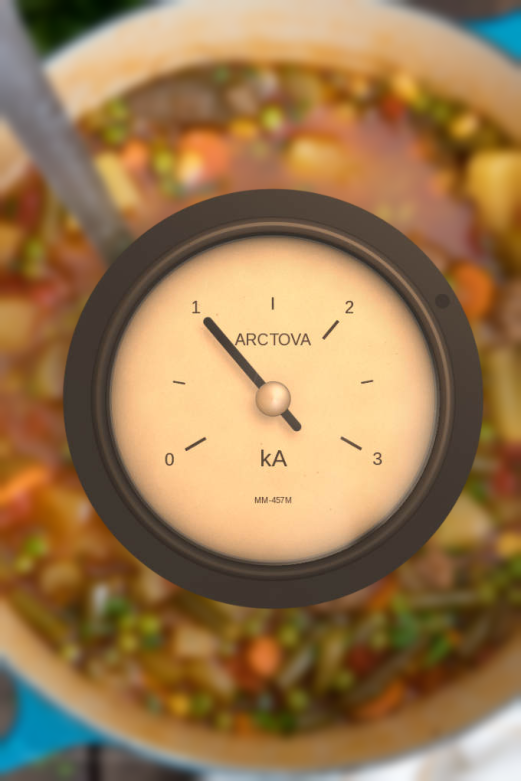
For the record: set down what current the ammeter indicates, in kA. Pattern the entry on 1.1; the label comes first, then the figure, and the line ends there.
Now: 1
